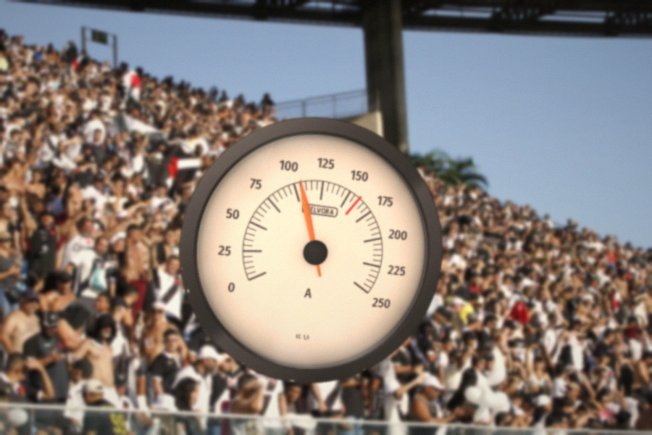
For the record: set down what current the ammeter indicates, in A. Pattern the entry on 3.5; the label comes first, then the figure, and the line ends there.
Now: 105
